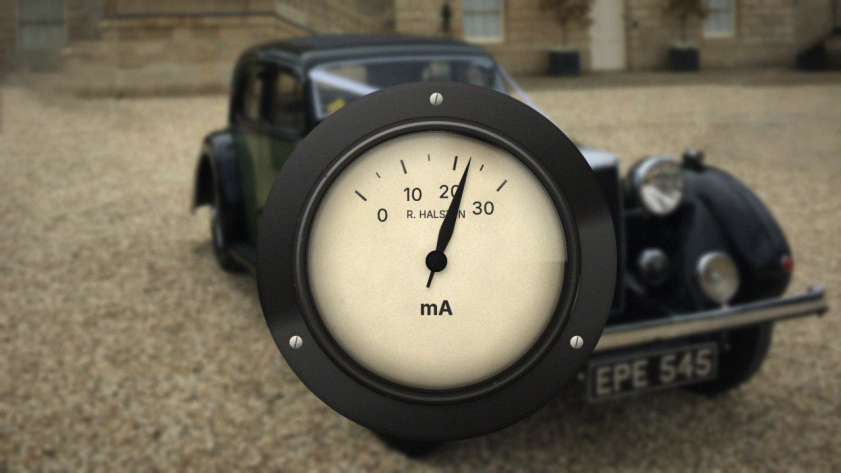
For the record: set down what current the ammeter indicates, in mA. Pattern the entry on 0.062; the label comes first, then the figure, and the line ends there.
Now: 22.5
